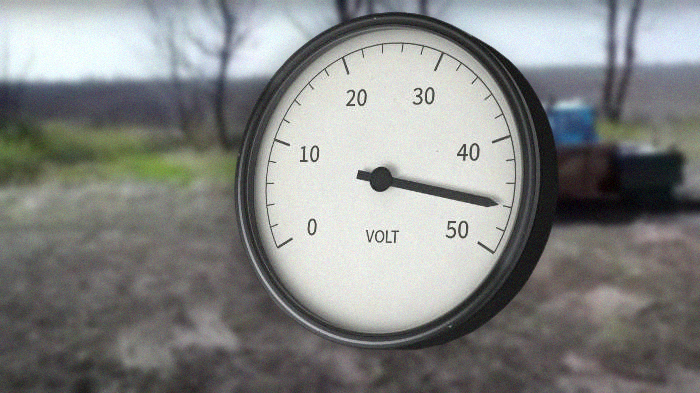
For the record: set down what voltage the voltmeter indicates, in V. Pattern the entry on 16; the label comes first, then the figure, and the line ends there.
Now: 46
